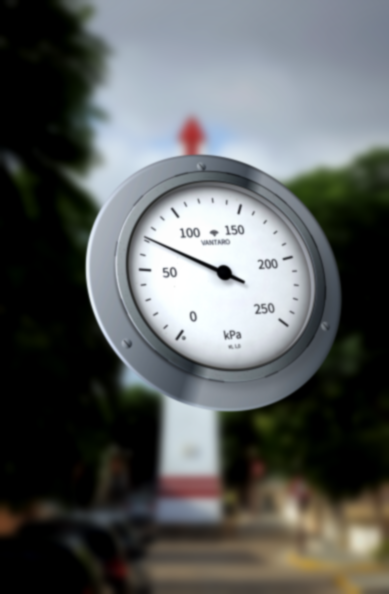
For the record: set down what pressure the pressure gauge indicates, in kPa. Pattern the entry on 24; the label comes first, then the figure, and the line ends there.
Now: 70
